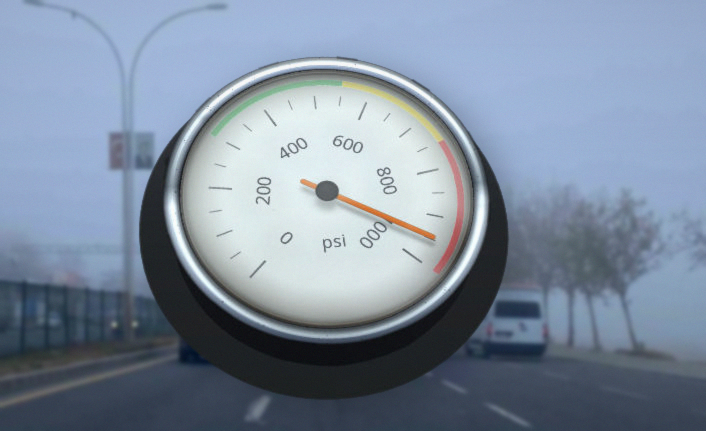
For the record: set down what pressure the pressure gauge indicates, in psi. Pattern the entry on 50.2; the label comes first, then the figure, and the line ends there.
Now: 950
